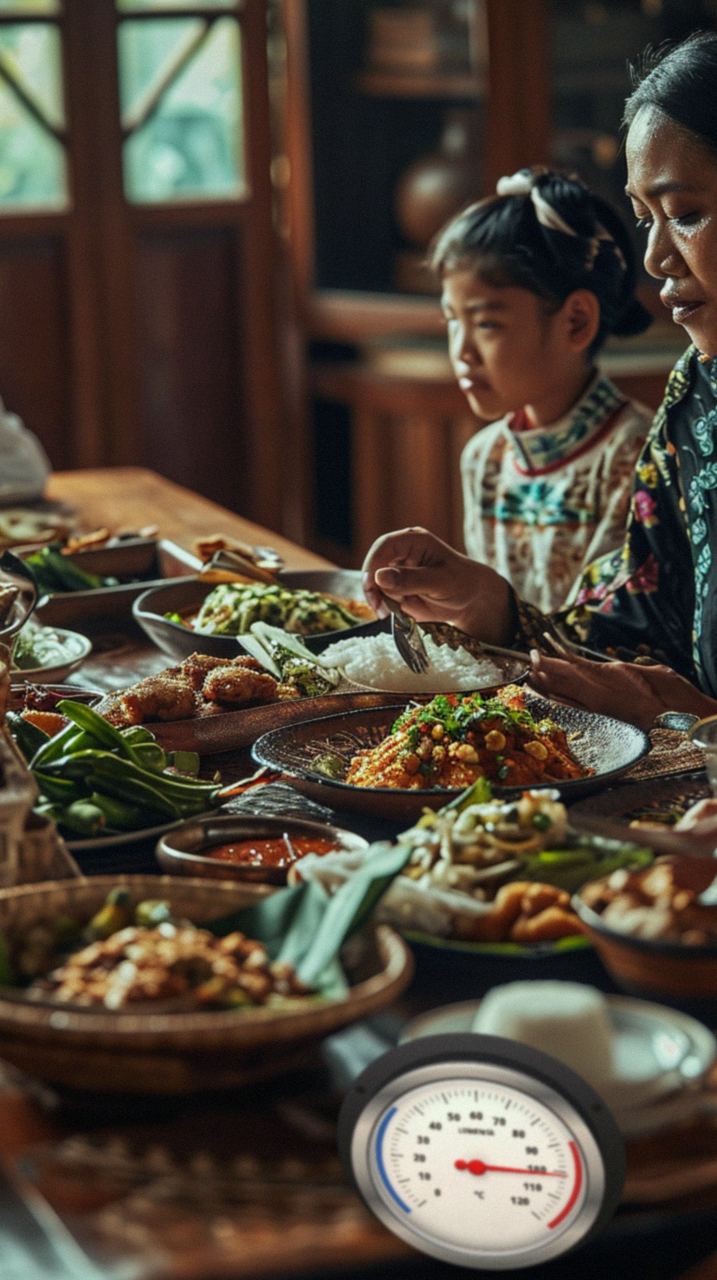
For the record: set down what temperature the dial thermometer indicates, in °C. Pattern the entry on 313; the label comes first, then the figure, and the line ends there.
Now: 100
